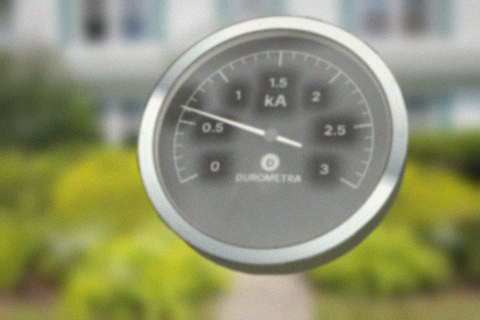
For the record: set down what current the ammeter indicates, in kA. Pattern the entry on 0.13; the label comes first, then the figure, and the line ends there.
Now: 0.6
